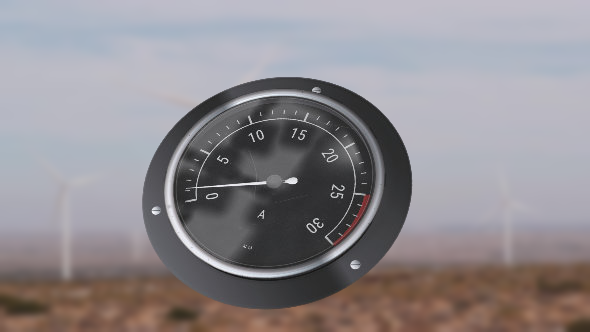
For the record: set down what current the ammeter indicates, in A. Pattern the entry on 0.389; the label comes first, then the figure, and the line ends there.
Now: 1
